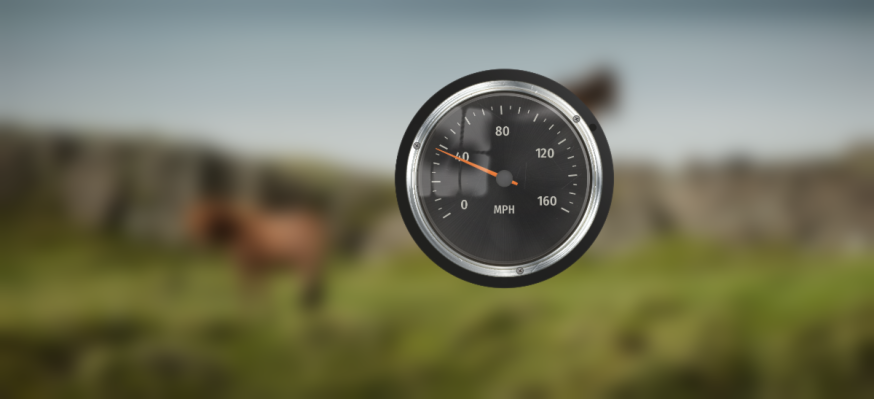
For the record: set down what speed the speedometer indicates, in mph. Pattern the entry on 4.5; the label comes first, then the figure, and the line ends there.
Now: 37.5
